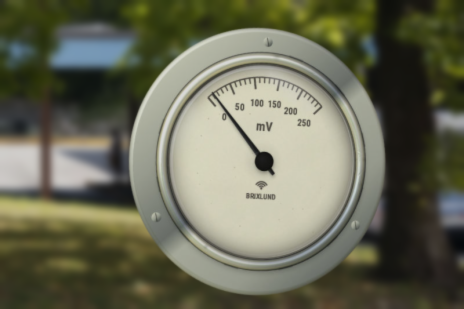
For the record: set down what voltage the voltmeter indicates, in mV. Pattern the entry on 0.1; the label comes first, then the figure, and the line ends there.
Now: 10
